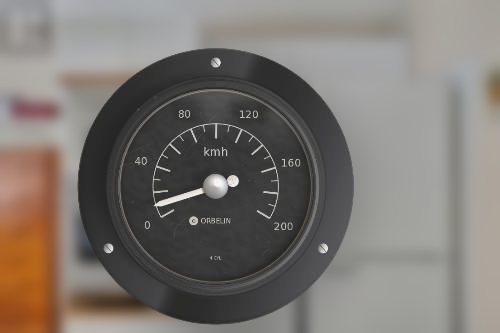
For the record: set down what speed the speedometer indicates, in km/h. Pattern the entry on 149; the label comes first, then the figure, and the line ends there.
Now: 10
